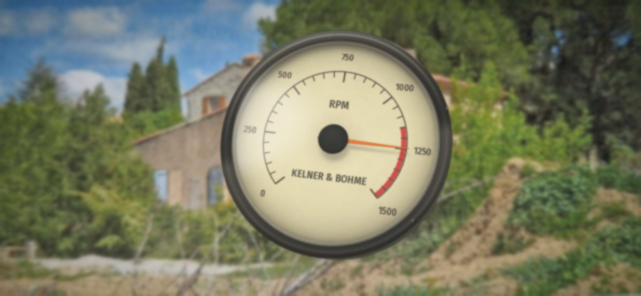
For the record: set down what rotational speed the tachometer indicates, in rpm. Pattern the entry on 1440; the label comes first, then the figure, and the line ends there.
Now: 1250
